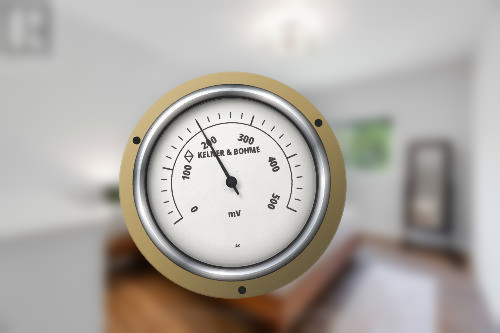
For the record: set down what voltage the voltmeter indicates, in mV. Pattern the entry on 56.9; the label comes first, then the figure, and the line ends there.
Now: 200
